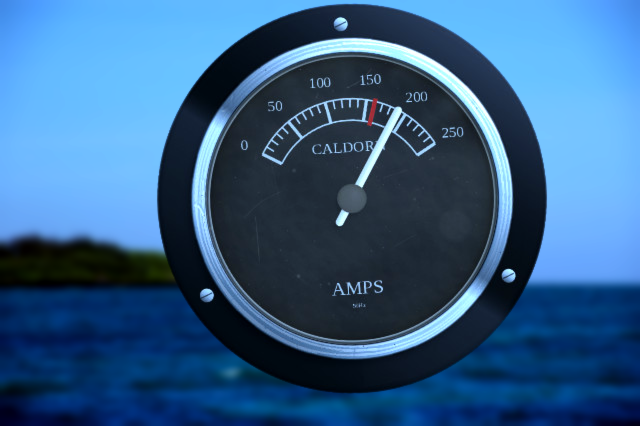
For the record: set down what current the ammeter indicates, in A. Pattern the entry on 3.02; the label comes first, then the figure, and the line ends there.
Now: 190
